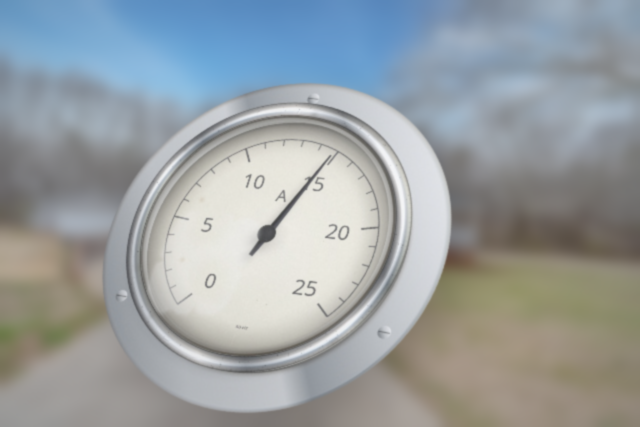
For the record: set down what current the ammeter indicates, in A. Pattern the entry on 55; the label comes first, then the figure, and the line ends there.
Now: 15
